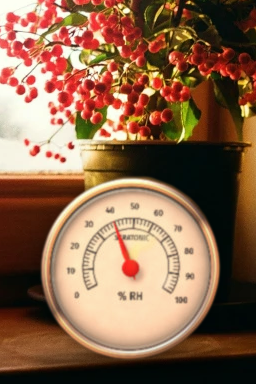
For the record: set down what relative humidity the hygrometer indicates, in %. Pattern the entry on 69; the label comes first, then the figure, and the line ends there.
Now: 40
